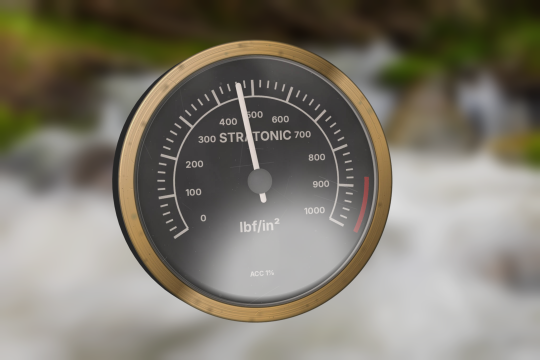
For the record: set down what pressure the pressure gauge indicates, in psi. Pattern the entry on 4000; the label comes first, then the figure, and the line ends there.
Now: 460
